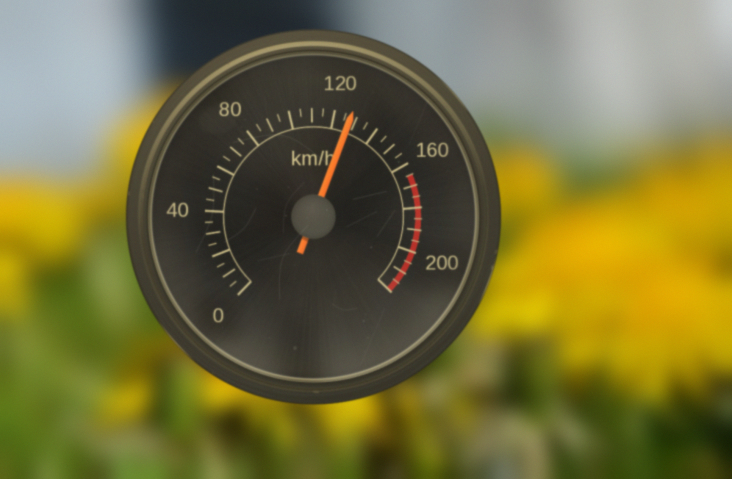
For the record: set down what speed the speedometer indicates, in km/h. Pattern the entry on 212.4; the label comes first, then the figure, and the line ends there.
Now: 127.5
